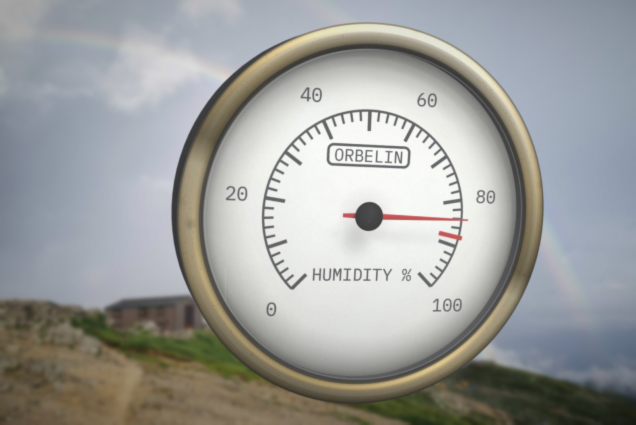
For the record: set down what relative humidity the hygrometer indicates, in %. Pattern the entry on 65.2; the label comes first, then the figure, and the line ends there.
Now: 84
